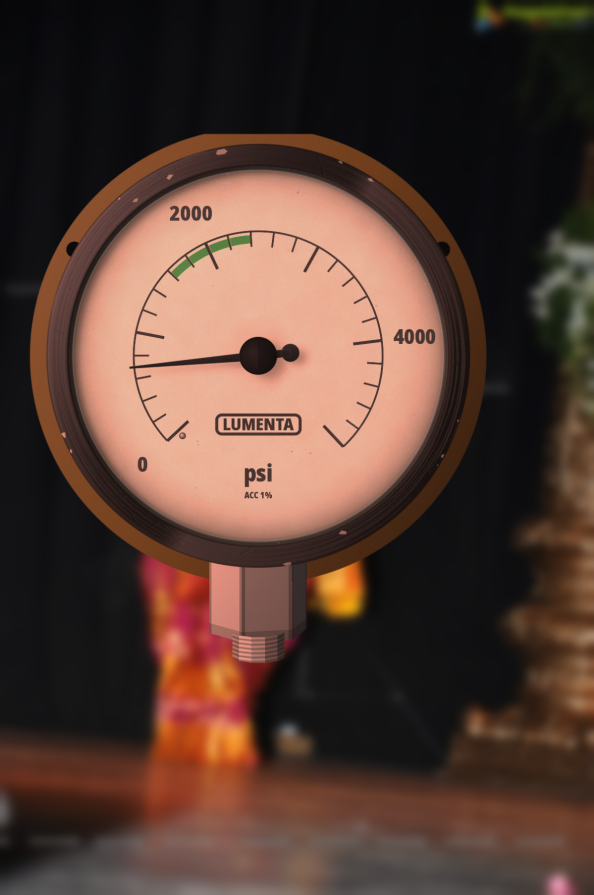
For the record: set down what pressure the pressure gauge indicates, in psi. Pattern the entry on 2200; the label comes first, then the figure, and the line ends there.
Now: 700
